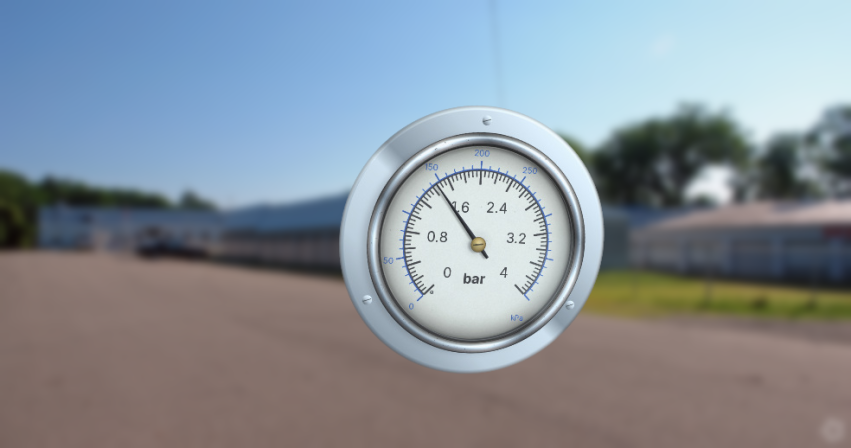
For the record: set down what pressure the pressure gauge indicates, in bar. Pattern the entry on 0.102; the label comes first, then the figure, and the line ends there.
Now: 1.45
